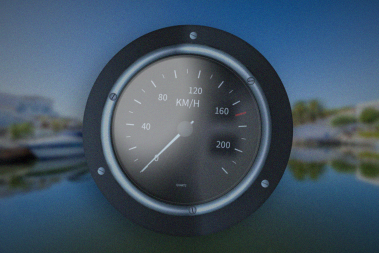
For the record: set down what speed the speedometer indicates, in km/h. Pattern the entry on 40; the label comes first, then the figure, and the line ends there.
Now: 0
